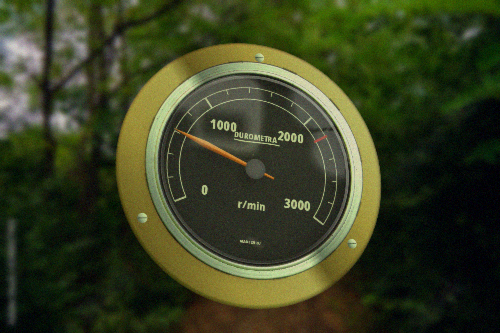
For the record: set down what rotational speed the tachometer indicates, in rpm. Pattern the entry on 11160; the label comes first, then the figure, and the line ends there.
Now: 600
